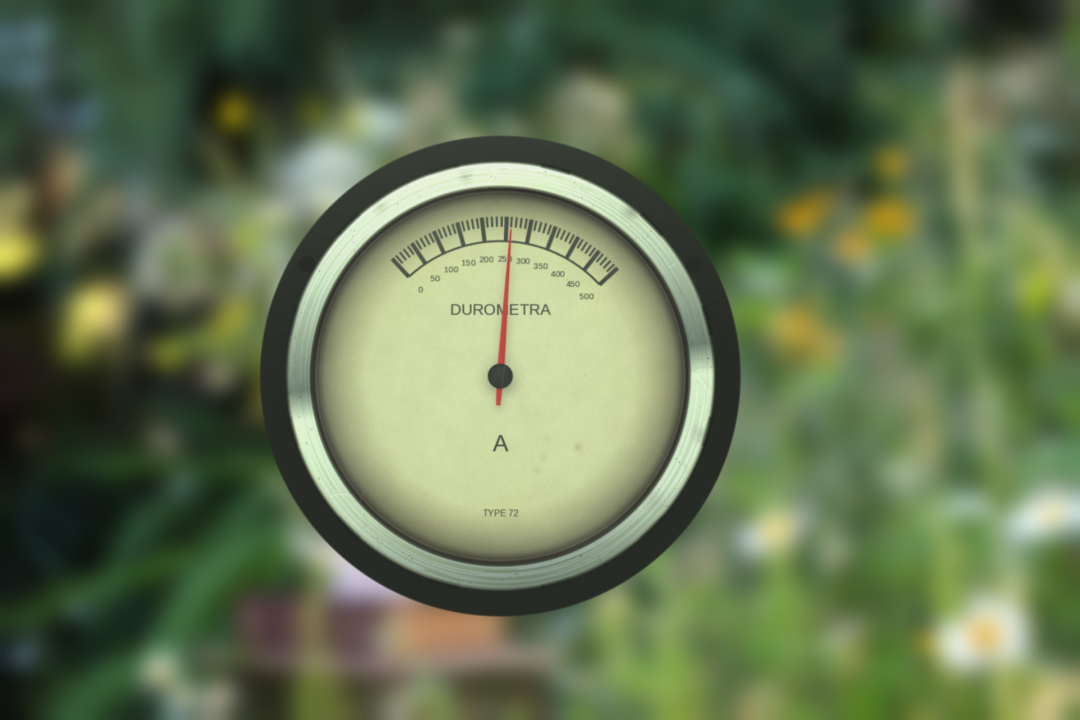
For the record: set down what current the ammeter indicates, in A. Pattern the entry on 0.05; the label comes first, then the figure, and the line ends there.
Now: 260
